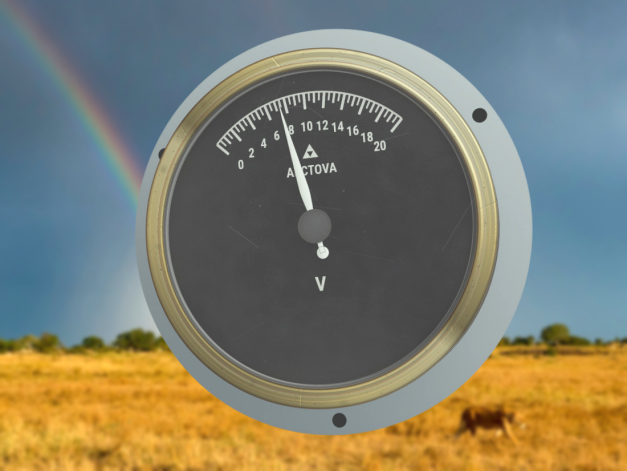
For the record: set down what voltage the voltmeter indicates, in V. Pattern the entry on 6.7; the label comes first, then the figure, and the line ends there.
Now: 7.5
